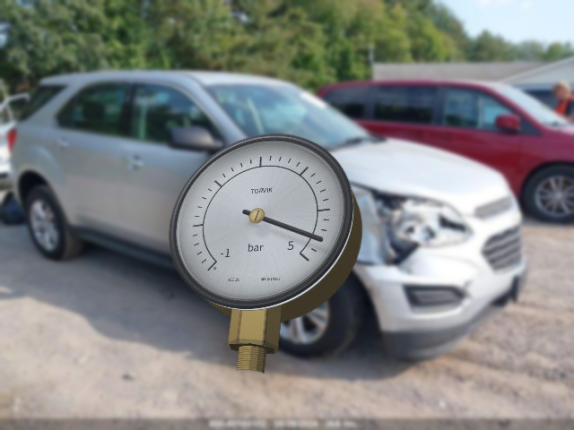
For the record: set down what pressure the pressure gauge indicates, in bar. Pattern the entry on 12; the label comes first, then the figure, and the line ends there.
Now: 4.6
